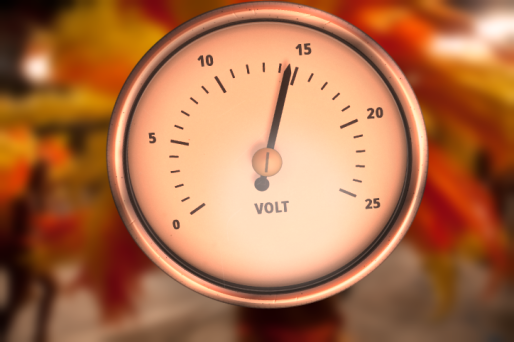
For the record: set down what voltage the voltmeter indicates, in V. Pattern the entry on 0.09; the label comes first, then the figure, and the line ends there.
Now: 14.5
